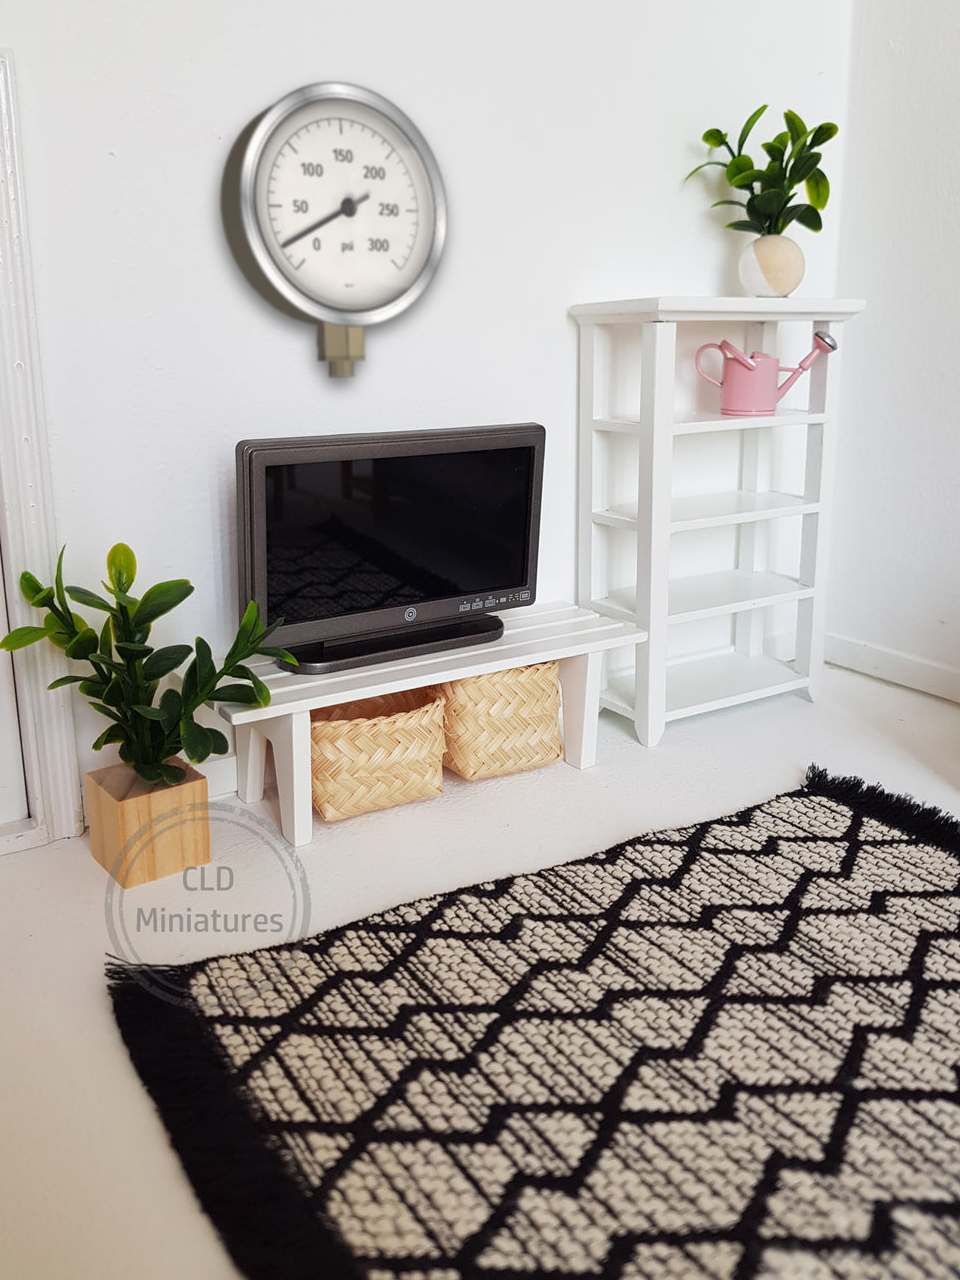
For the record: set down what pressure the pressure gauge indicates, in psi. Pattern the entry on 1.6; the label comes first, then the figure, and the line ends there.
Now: 20
